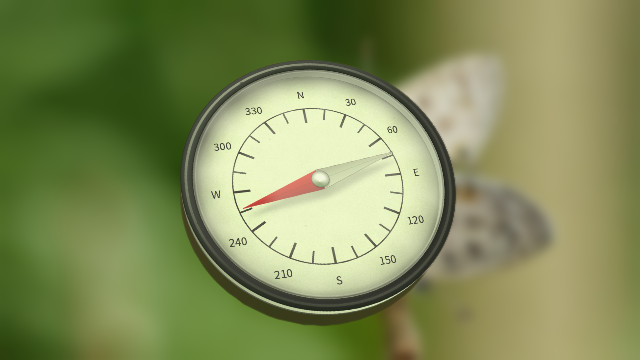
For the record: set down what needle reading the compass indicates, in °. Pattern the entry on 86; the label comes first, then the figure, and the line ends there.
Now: 255
